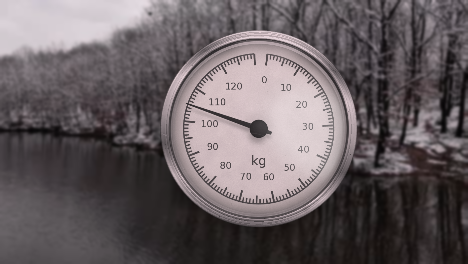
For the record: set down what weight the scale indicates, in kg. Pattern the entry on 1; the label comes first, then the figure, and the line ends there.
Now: 105
